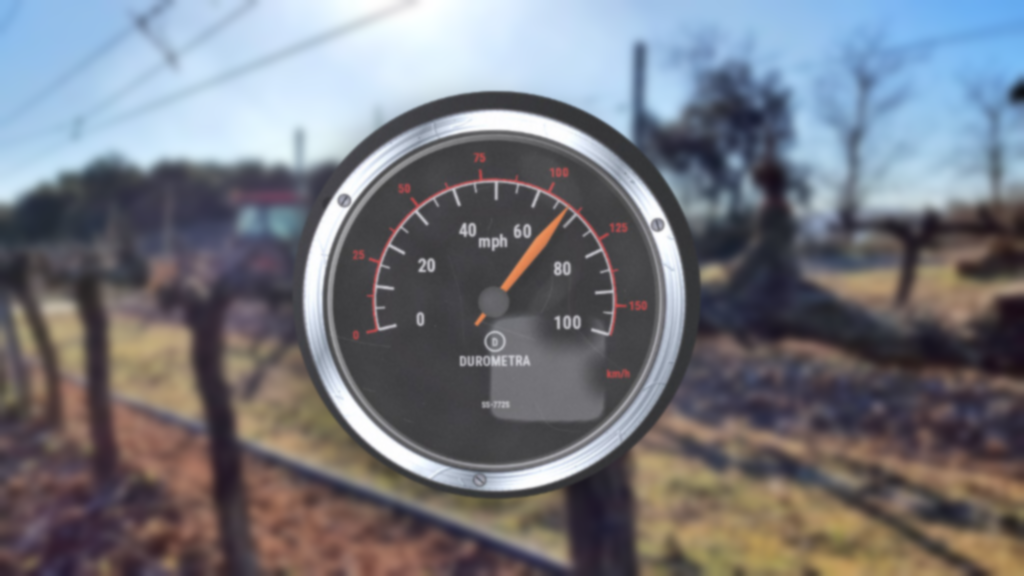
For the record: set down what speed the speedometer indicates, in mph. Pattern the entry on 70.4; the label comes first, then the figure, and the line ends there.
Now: 67.5
